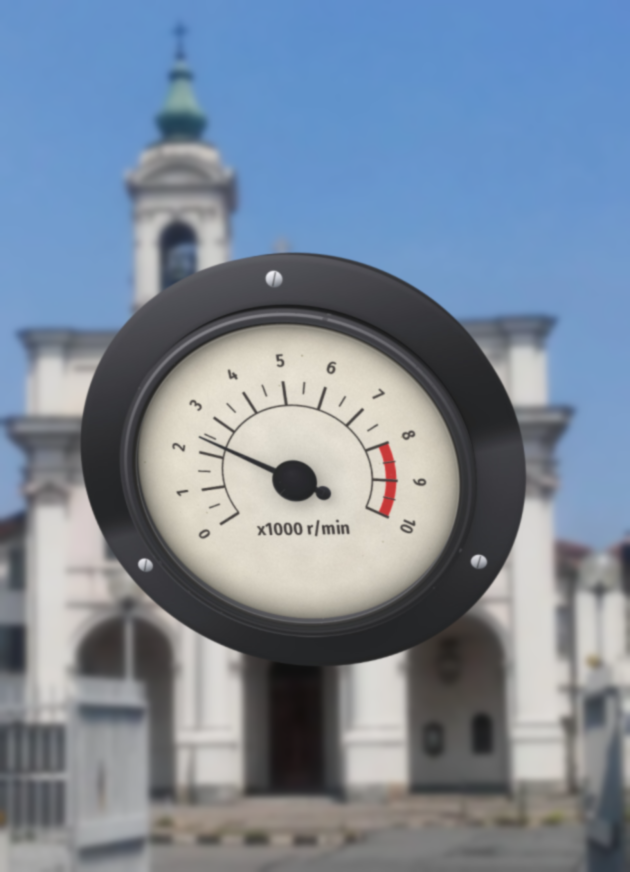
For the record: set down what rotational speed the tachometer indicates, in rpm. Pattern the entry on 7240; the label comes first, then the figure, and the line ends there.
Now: 2500
